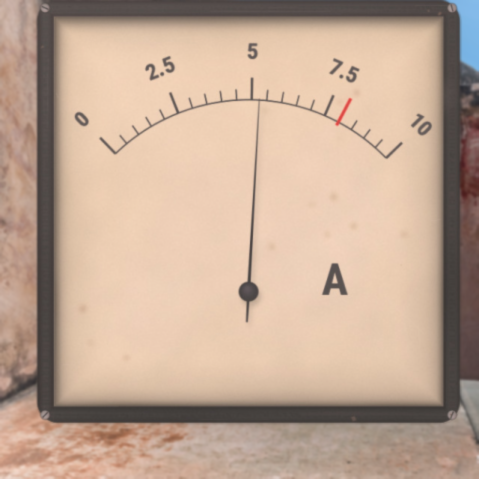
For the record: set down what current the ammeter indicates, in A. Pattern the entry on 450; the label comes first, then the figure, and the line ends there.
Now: 5.25
